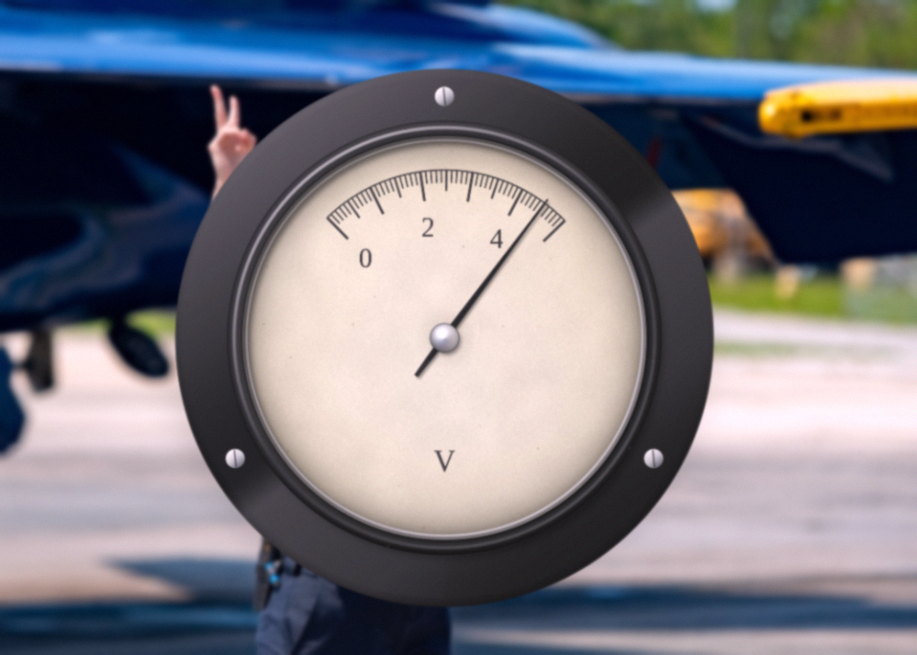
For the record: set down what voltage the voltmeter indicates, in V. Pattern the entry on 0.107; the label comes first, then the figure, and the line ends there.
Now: 4.5
